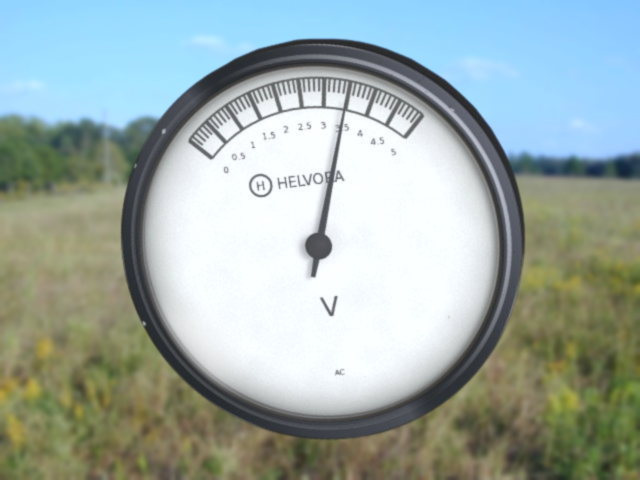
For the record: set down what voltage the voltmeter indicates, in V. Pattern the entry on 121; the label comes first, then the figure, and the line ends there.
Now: 3.5
